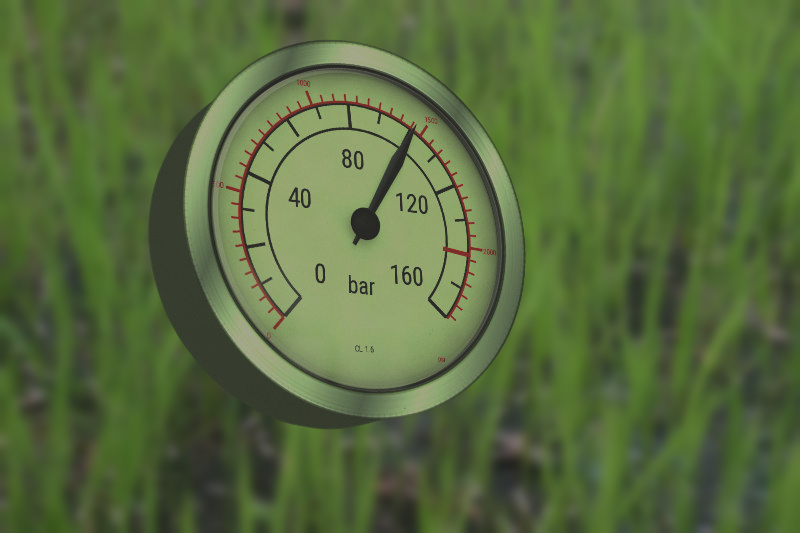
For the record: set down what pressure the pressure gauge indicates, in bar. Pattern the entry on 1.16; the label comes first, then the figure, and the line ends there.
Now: 100
